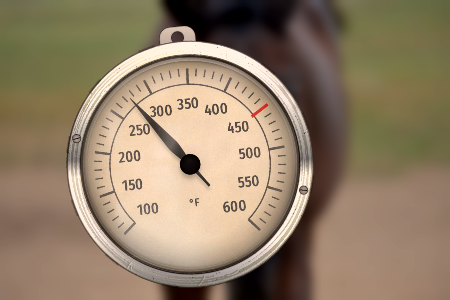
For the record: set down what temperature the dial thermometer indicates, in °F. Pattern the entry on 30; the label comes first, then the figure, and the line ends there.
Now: 275
